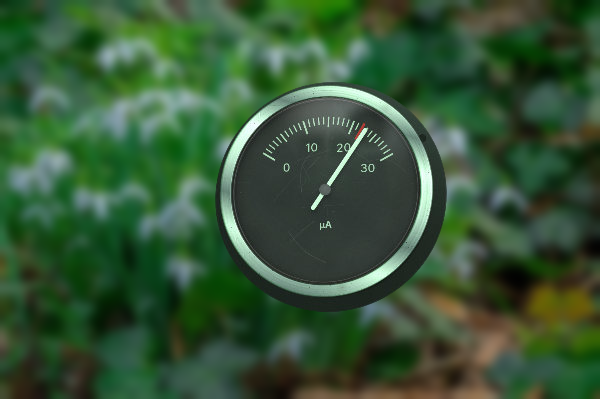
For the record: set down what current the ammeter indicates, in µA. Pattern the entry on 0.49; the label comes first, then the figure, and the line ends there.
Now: 23
